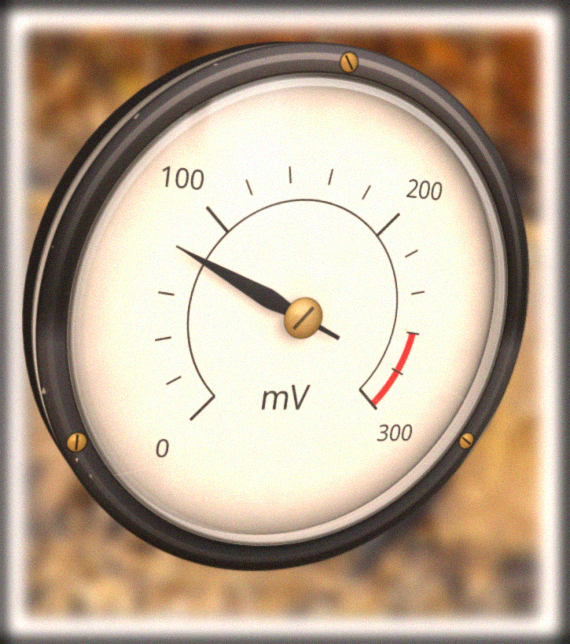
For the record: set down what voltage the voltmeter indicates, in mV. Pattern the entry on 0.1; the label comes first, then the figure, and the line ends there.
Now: 80
